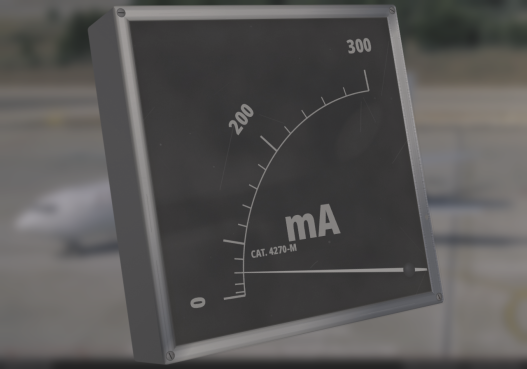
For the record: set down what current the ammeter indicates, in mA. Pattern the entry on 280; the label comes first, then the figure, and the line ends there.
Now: 60
